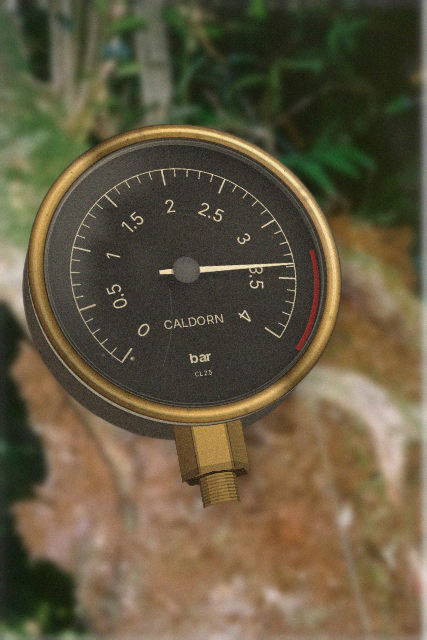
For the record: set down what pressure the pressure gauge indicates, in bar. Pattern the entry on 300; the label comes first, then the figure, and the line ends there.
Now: 3.4
